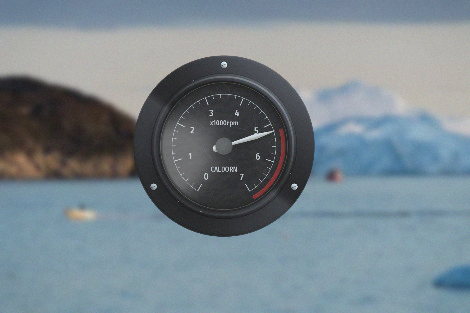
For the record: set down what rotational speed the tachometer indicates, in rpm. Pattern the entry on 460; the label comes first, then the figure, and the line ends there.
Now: 5200
